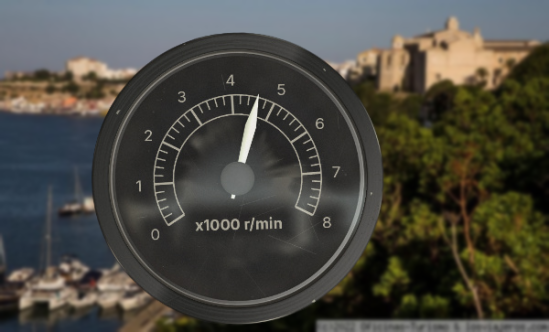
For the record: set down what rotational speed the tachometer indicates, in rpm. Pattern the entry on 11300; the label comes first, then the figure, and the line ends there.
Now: 4600
